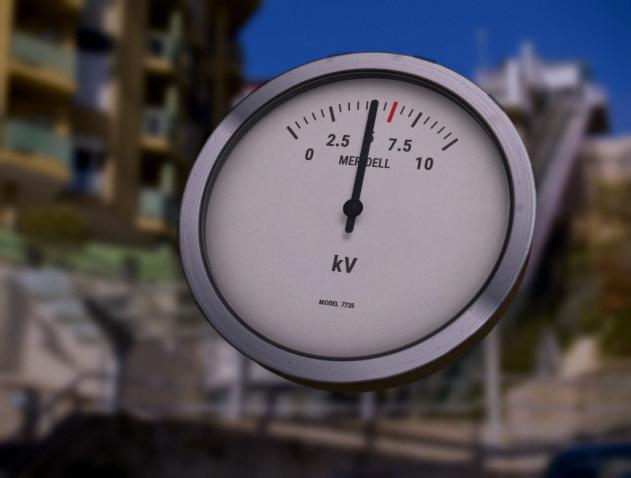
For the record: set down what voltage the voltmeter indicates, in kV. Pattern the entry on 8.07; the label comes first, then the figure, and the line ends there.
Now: 5
